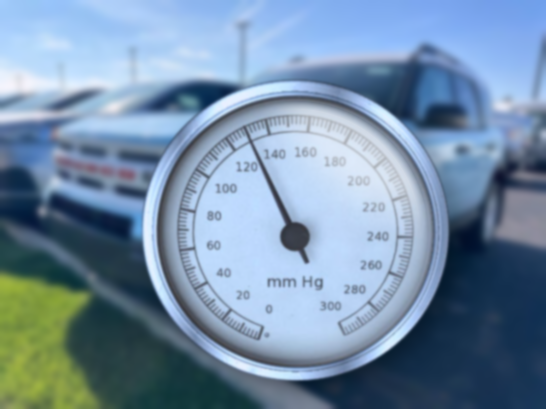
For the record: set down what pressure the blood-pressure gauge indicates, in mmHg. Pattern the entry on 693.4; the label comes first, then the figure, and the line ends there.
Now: 130
